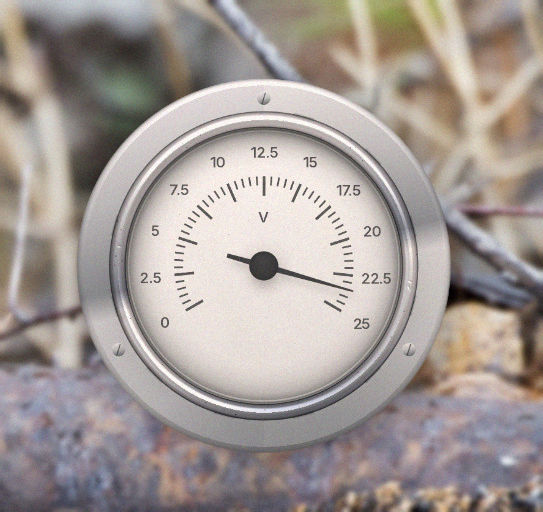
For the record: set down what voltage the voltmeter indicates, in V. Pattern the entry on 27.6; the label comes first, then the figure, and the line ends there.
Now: 23.5
